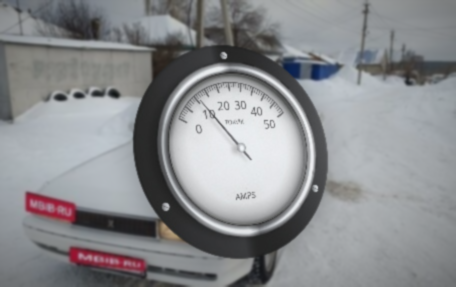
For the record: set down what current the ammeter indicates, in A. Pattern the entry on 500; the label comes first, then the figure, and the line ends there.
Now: 10
